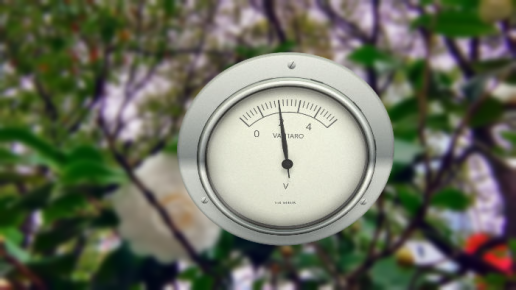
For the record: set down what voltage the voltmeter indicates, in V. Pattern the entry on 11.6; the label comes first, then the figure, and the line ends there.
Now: 2
